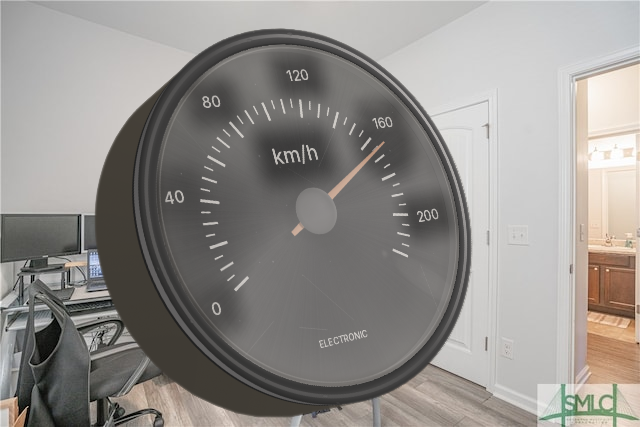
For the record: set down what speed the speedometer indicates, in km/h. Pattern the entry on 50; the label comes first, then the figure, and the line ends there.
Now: 165
